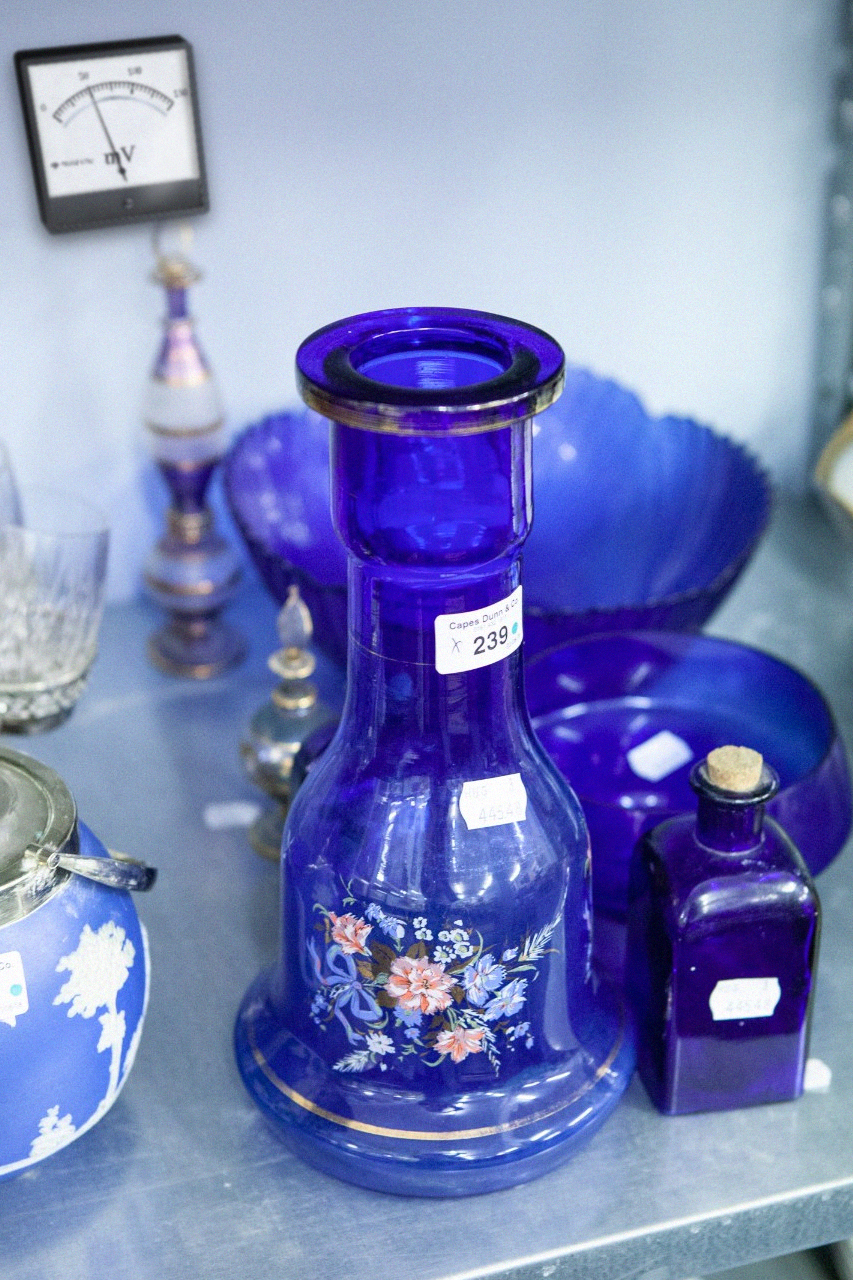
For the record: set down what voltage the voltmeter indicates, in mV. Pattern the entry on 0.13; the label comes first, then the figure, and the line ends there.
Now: 50
